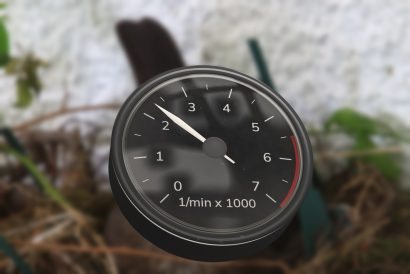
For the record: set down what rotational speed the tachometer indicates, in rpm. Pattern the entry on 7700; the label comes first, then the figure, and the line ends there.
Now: 2250
